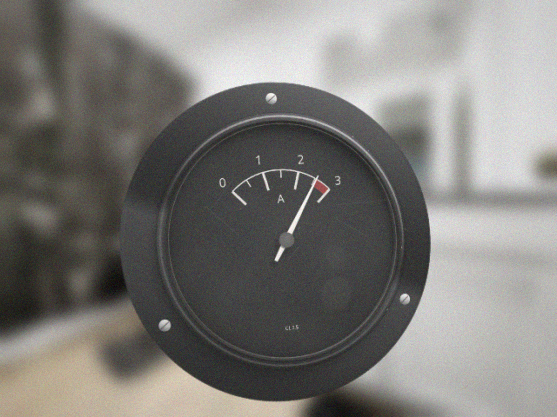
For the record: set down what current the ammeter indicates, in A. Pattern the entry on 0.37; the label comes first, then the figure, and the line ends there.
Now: 2.5
